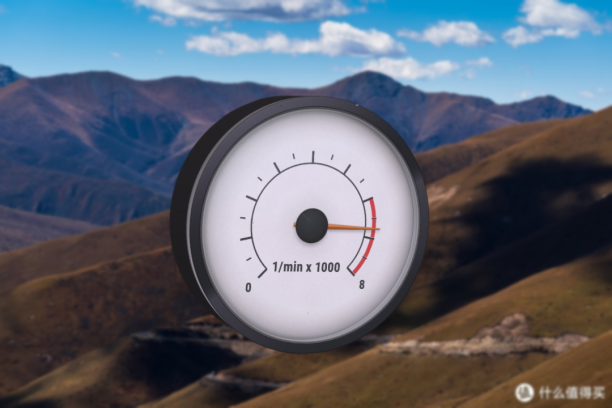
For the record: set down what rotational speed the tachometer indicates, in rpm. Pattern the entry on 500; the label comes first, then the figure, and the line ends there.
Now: 6750
